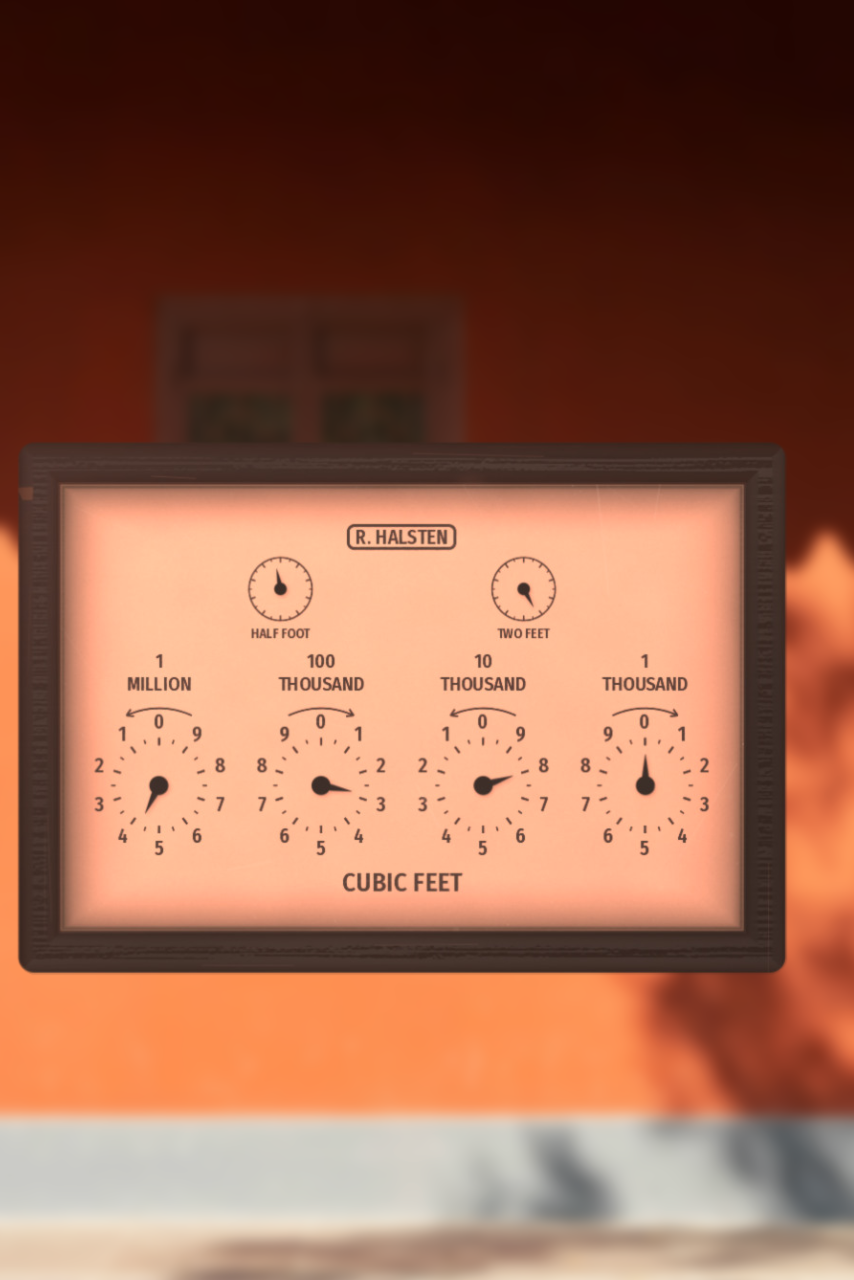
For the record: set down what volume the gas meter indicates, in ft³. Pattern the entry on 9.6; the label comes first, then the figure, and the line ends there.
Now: 428000
